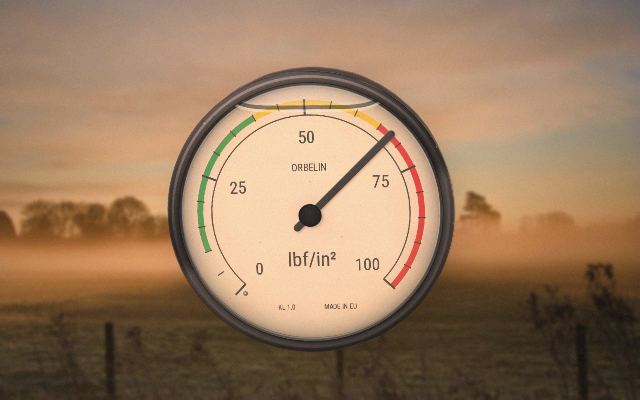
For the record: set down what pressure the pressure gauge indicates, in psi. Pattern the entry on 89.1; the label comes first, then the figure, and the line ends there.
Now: 67.5
